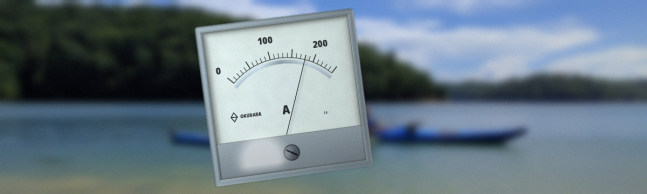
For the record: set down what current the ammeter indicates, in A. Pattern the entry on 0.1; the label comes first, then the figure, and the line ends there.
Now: 180
